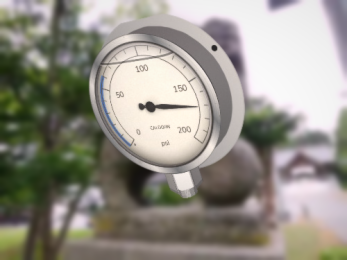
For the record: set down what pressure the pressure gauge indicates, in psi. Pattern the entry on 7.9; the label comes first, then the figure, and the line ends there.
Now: 170
